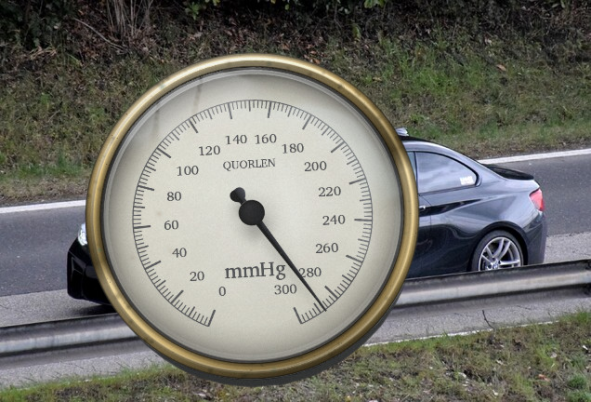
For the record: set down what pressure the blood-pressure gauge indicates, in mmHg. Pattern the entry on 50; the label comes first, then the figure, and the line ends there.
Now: 288
